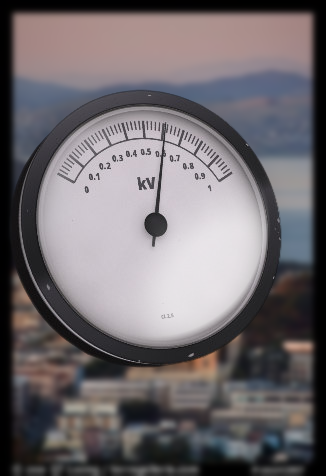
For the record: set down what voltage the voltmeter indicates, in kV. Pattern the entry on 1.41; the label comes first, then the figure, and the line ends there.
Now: 0.6
